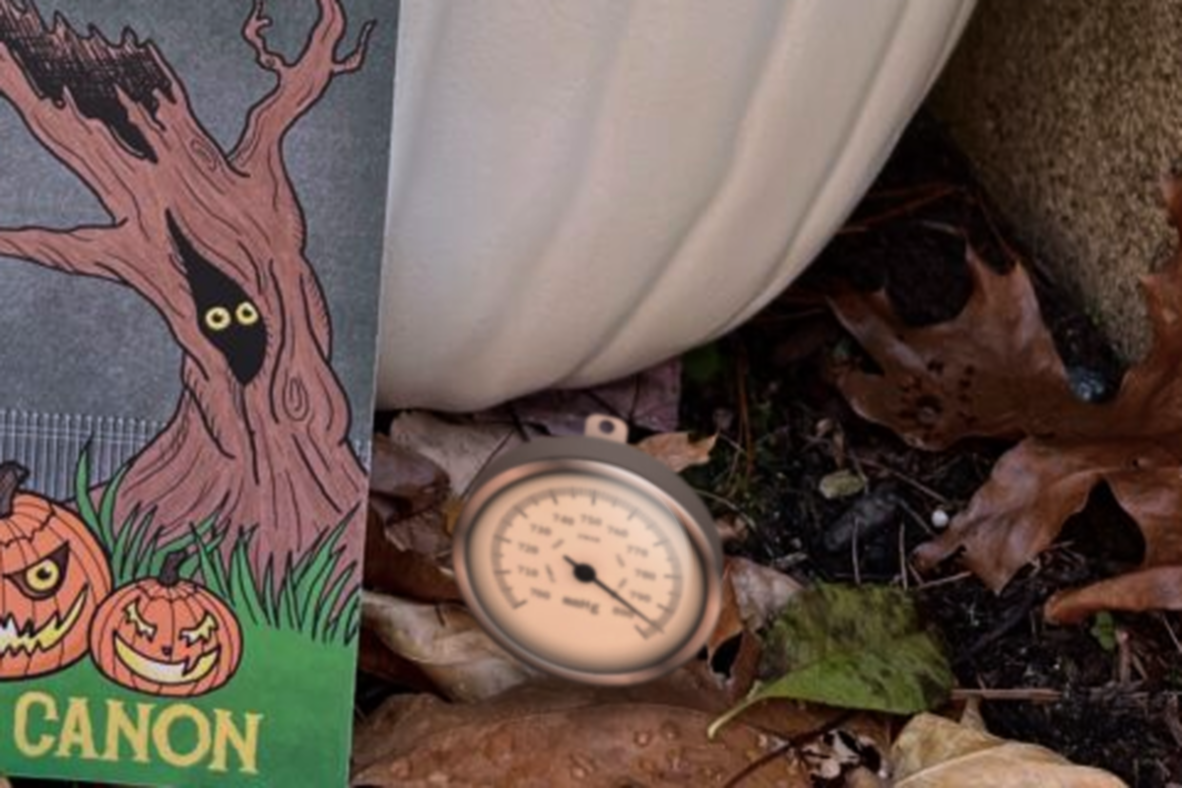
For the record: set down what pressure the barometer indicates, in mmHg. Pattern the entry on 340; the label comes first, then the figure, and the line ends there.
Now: 795
